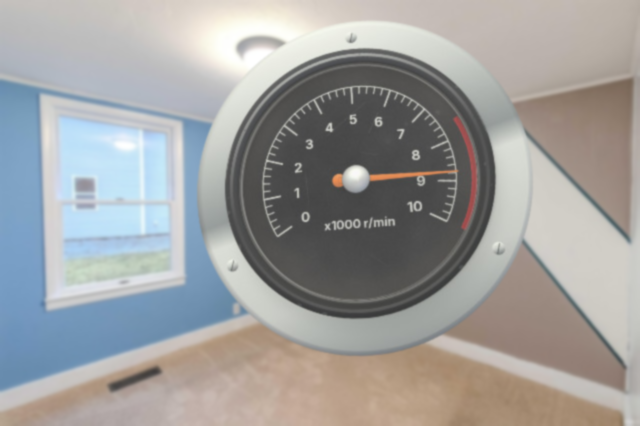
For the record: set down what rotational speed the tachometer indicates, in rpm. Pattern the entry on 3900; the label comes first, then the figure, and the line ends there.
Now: 8800
